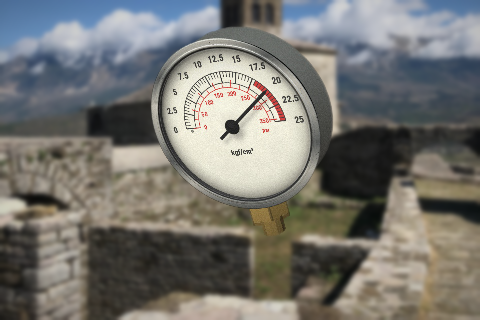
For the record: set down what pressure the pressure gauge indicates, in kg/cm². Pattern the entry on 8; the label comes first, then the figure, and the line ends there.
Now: 20
